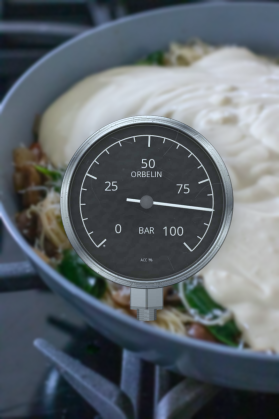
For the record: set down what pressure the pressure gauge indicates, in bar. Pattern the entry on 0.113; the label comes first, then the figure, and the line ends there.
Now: 85
